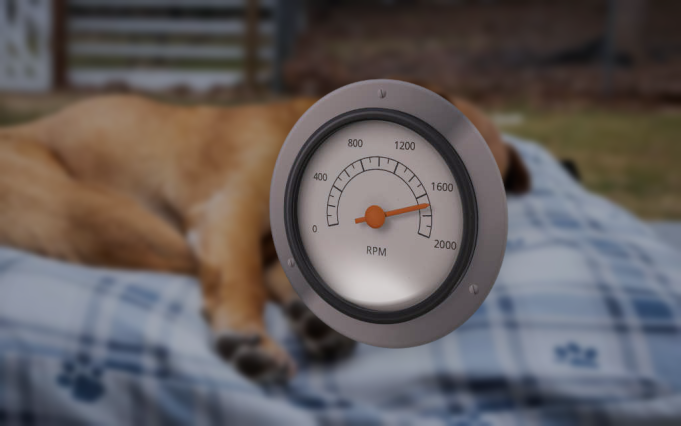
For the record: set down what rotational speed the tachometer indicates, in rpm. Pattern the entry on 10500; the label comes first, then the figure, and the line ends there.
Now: 1700
